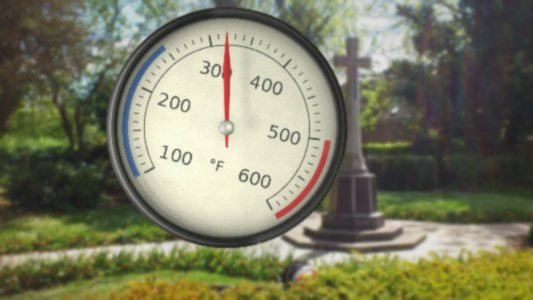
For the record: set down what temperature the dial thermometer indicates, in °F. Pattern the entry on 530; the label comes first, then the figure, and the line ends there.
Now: 320
